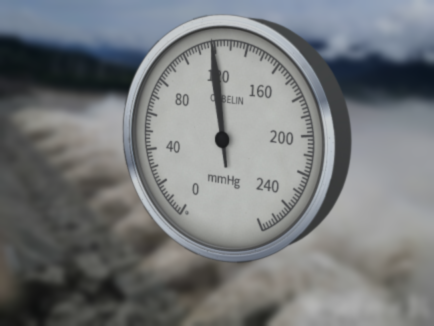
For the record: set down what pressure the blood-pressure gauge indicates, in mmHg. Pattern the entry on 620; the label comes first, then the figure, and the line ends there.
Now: 120
